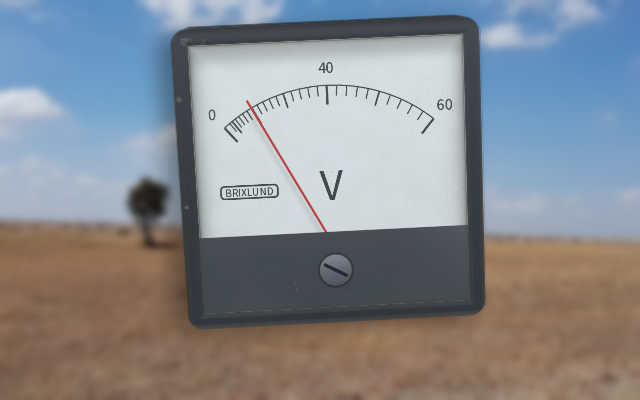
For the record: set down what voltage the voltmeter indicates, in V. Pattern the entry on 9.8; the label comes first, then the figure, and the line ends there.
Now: 20
